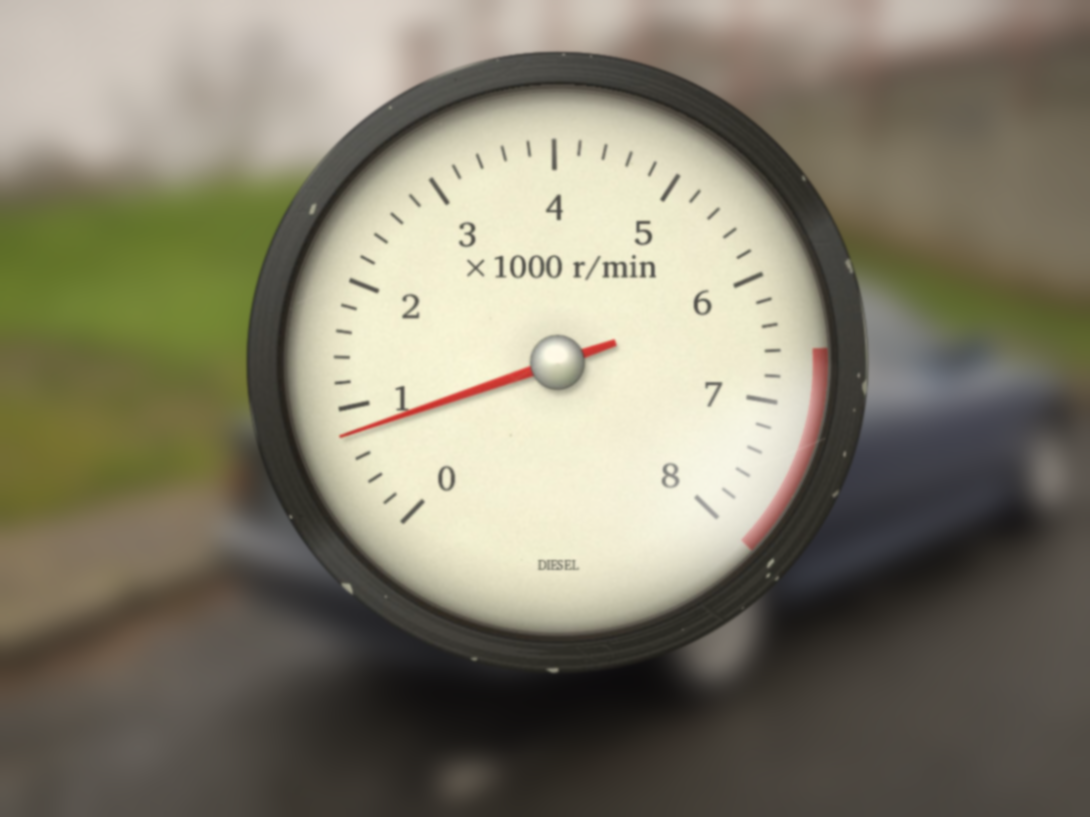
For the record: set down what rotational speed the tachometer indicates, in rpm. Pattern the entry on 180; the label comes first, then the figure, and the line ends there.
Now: 800
